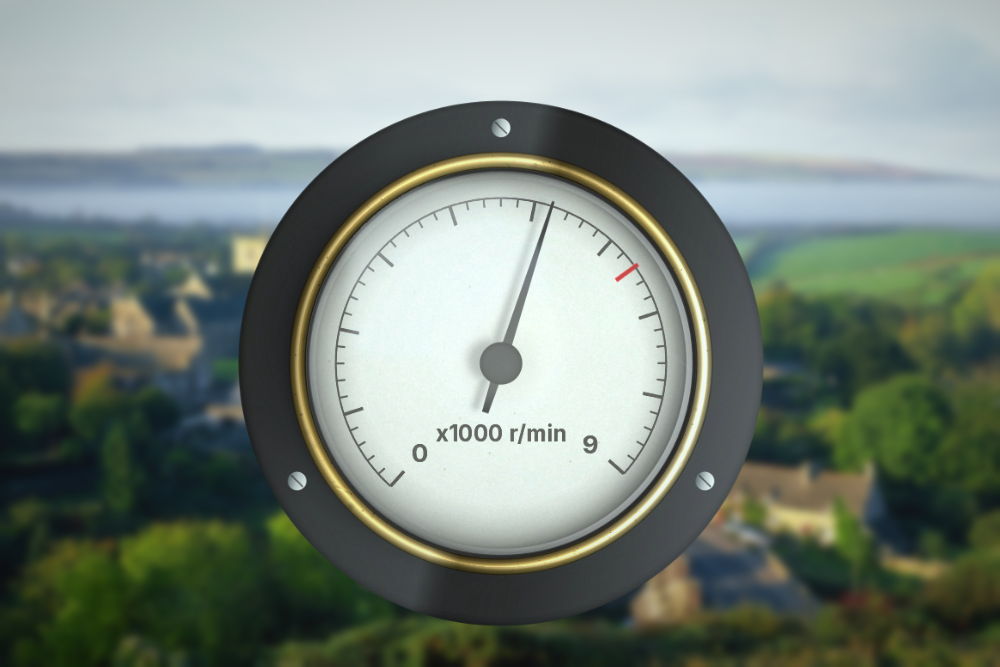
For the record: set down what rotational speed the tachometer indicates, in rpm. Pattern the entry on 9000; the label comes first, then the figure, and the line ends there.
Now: 5200
